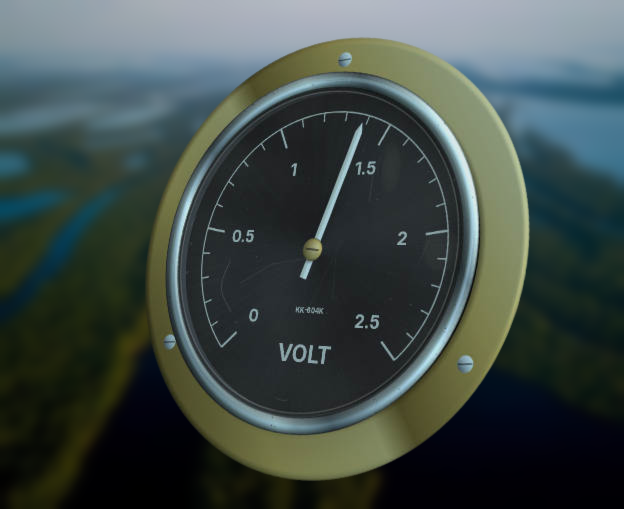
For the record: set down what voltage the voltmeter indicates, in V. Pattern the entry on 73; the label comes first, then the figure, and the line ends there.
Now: 1.4
